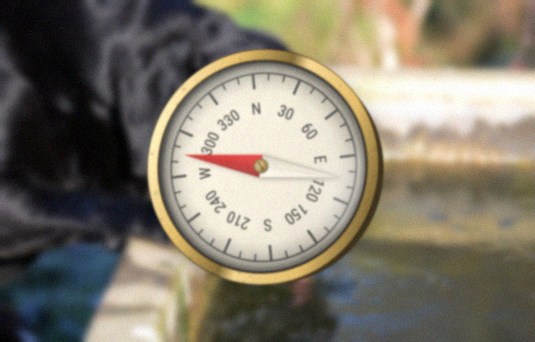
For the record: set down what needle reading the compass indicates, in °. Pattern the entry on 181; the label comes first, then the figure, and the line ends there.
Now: 285
